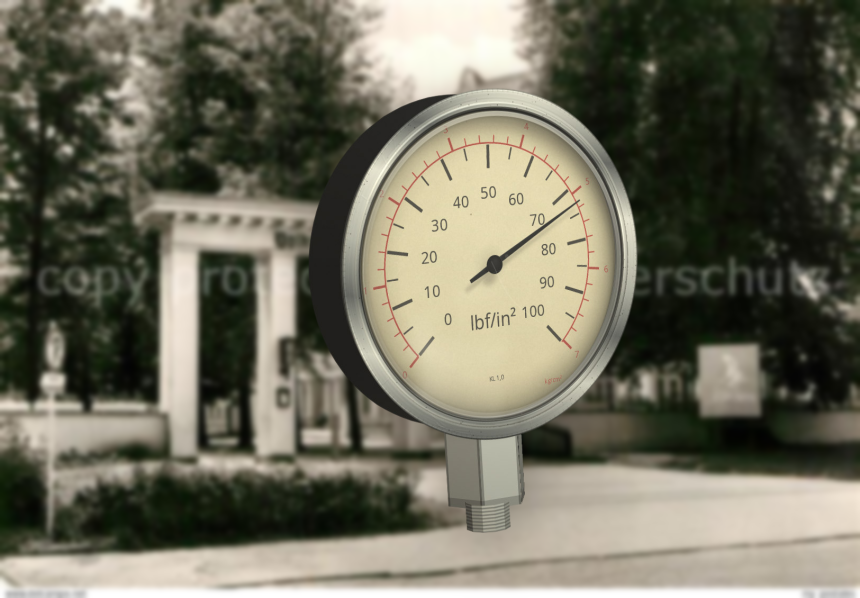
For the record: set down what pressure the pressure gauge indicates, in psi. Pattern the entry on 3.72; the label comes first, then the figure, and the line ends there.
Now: 72.5
